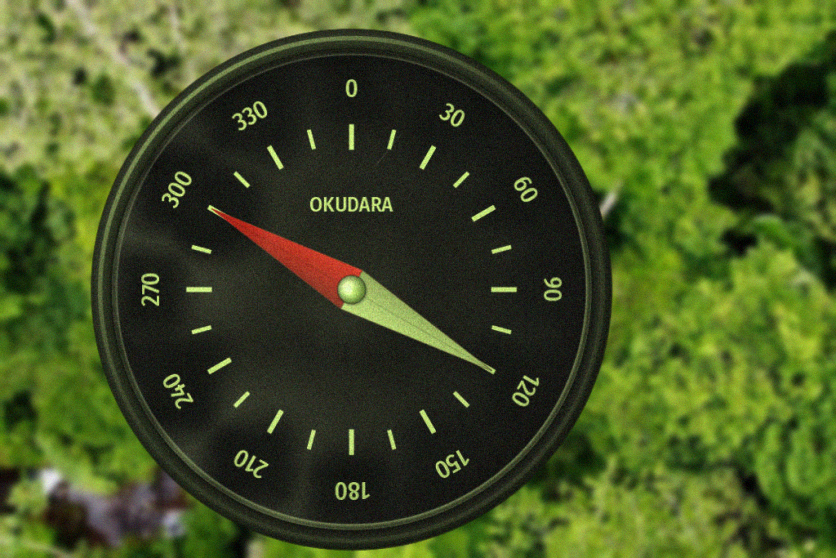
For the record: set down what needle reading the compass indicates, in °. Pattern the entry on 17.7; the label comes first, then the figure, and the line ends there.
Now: 300
